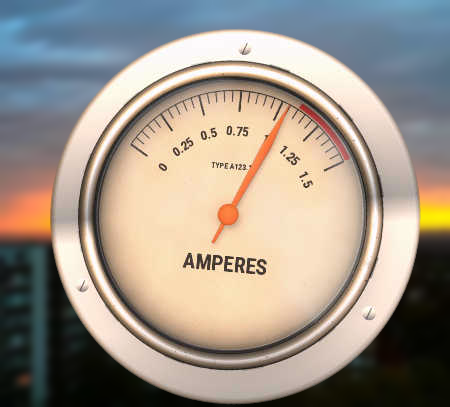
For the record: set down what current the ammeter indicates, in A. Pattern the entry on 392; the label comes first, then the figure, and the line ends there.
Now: 1.05
